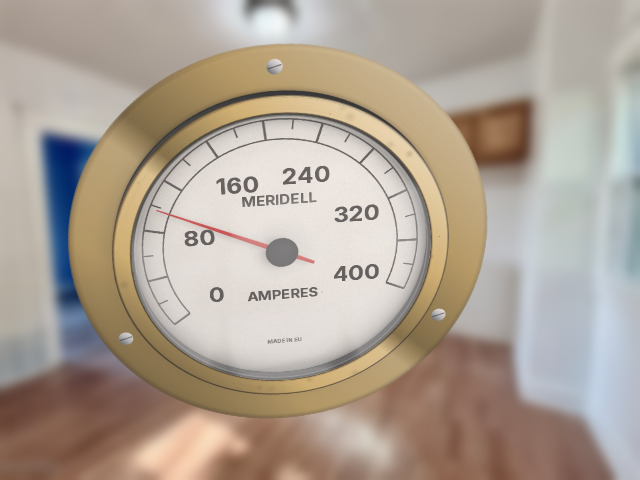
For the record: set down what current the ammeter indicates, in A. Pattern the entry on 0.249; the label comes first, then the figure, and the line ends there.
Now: 100
